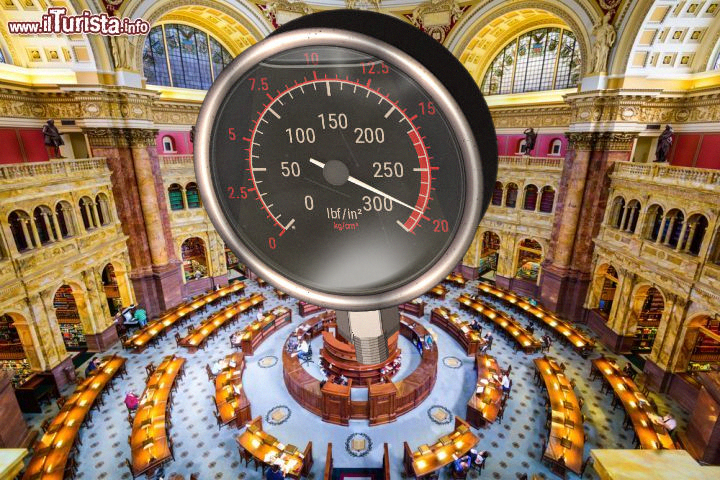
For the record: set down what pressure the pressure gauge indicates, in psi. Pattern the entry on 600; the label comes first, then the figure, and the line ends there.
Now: 280
